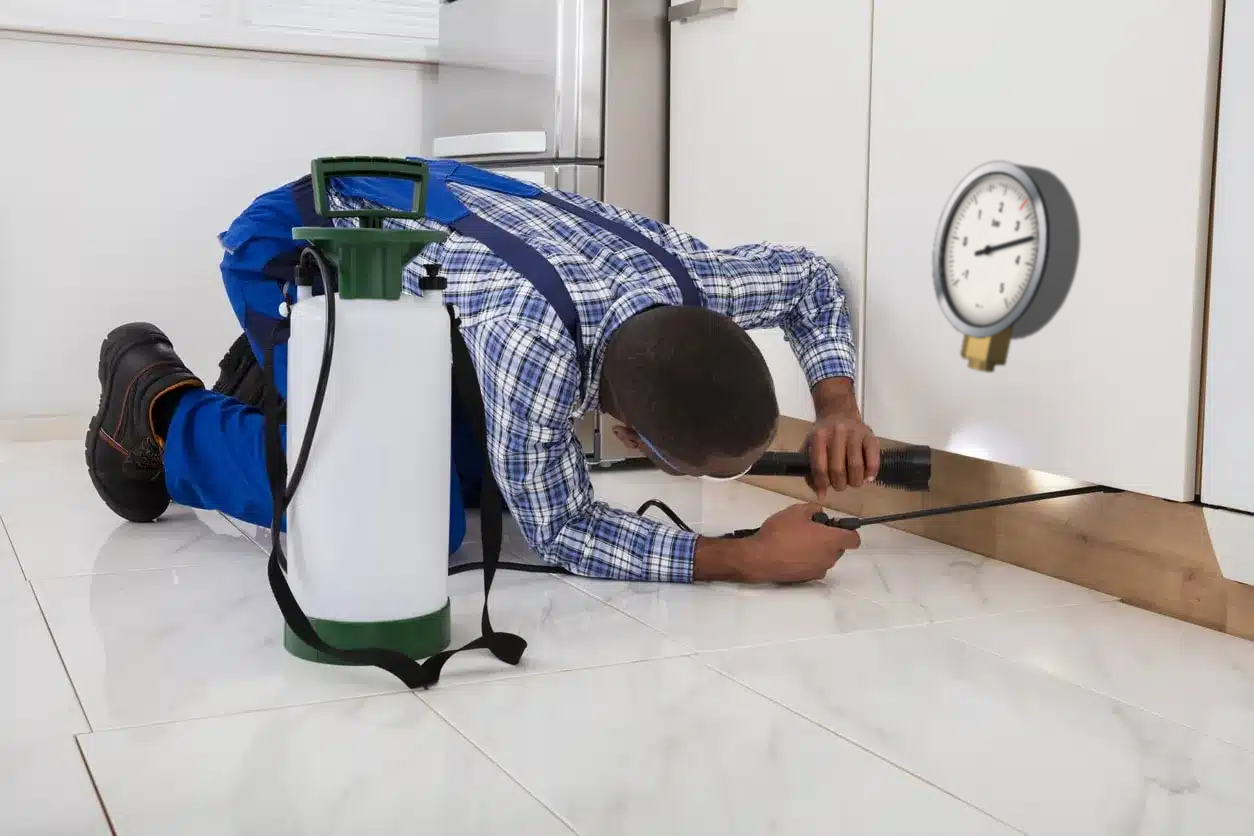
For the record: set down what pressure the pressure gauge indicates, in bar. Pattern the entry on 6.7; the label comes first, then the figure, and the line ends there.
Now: 3.5
